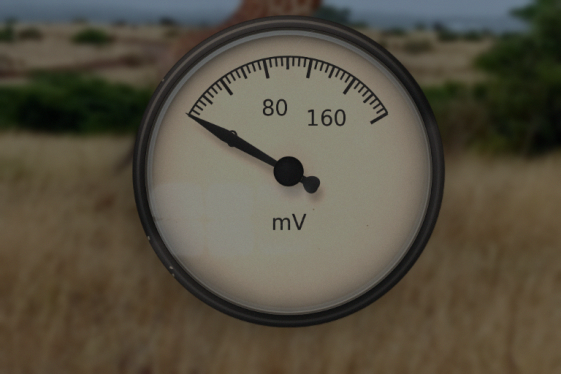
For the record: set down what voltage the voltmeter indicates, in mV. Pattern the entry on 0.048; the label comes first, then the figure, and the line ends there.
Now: 0
